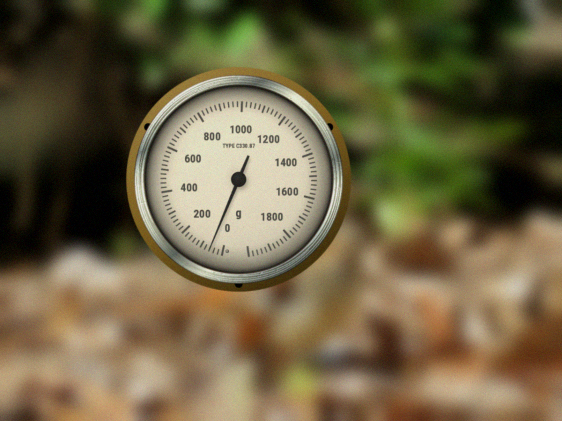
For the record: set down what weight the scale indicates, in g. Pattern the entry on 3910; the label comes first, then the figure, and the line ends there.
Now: 60
